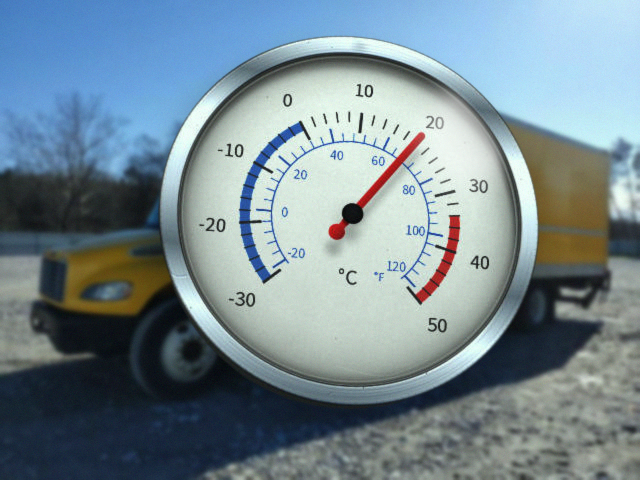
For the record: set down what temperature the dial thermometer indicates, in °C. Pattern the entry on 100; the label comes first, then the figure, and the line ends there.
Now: 20
